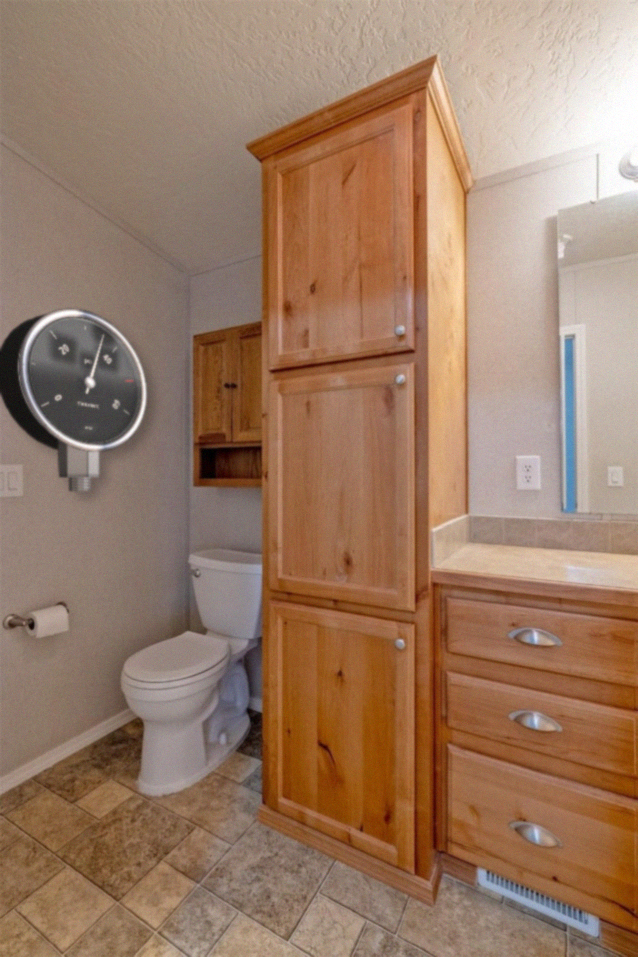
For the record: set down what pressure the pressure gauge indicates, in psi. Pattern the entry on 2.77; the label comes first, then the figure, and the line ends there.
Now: 35
